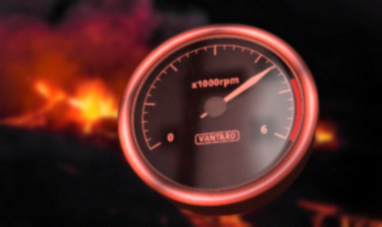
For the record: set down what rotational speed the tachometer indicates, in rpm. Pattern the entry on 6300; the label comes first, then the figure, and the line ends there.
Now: 4400
